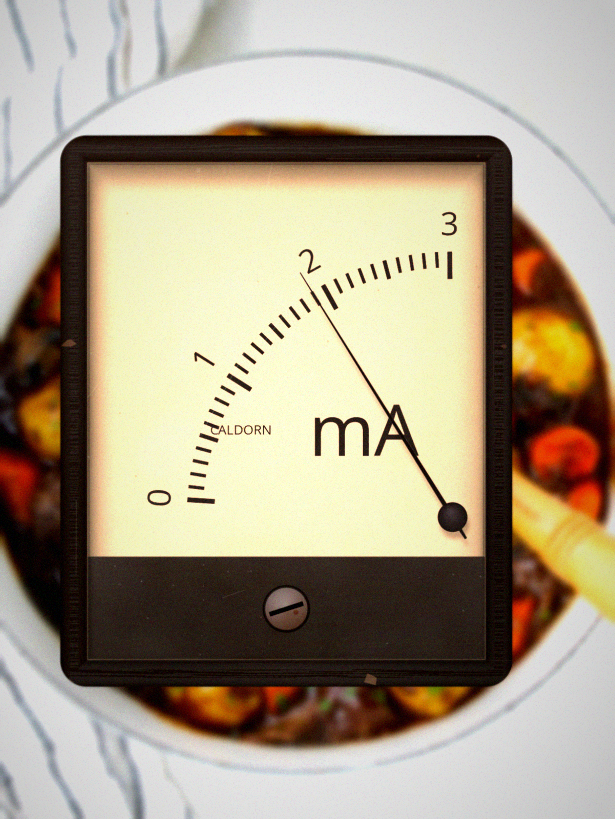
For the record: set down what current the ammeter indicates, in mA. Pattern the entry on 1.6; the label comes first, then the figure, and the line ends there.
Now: 1.9
